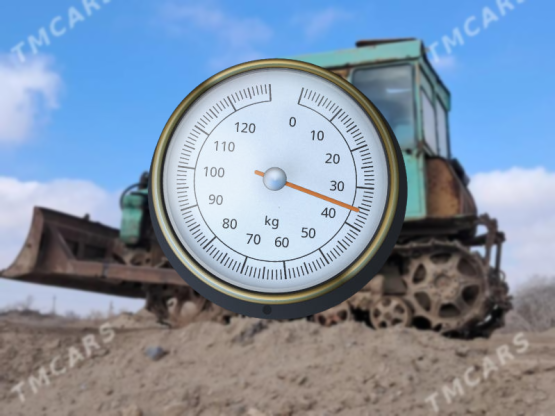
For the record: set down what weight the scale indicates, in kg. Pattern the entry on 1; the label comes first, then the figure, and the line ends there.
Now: 36
